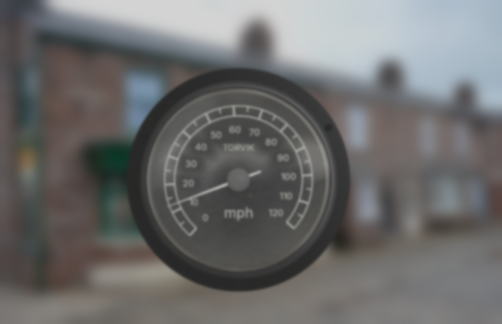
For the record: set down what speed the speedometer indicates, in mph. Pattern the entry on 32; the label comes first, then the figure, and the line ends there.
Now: 12.5
